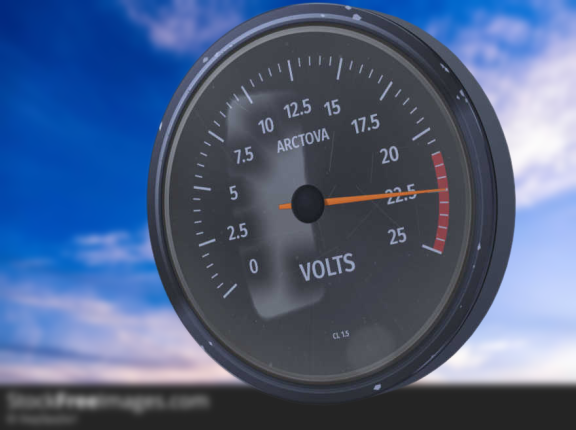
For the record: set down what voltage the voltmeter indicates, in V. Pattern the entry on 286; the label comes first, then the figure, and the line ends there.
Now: 22.5
